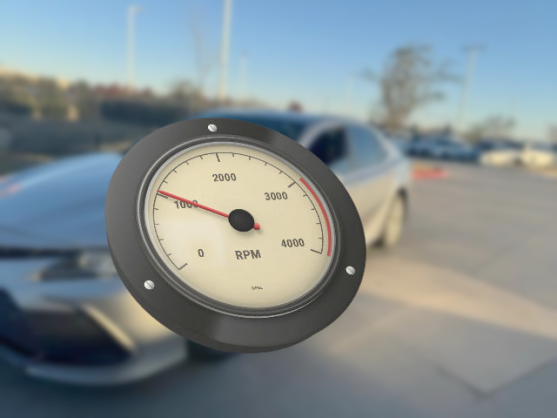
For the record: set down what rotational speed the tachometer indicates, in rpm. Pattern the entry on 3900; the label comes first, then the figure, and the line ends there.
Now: 1000
